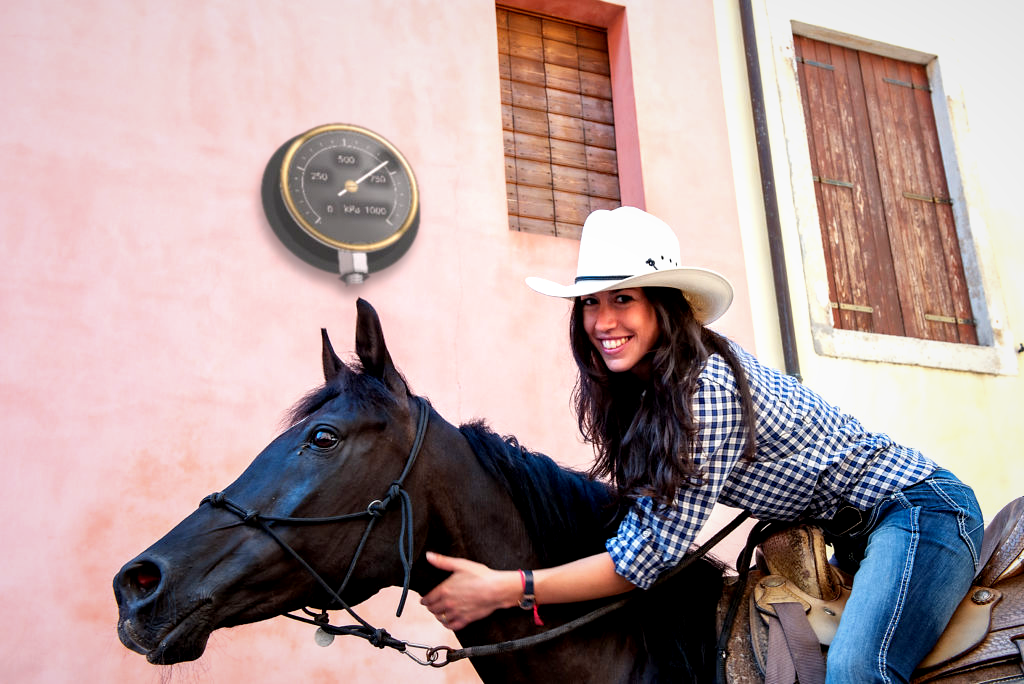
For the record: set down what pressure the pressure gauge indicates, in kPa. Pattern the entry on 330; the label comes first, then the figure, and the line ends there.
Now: 700
